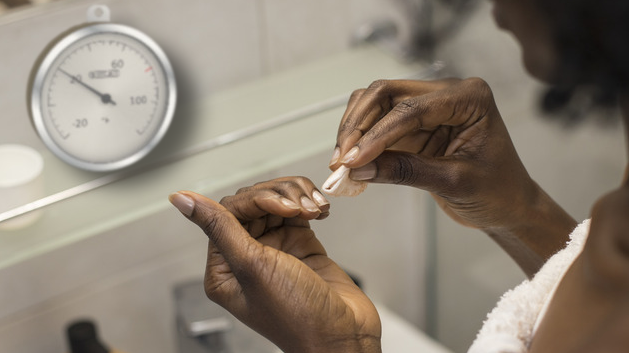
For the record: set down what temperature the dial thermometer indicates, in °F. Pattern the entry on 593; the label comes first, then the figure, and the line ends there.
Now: 20
